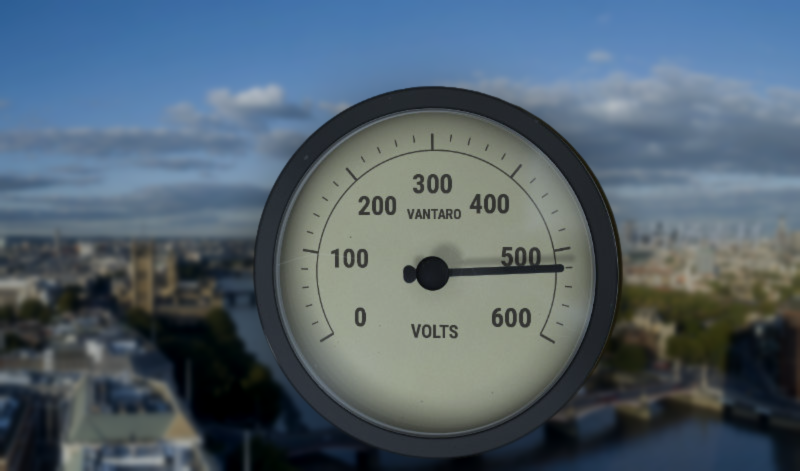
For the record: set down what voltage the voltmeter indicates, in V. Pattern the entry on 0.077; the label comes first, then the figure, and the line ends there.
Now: 520
